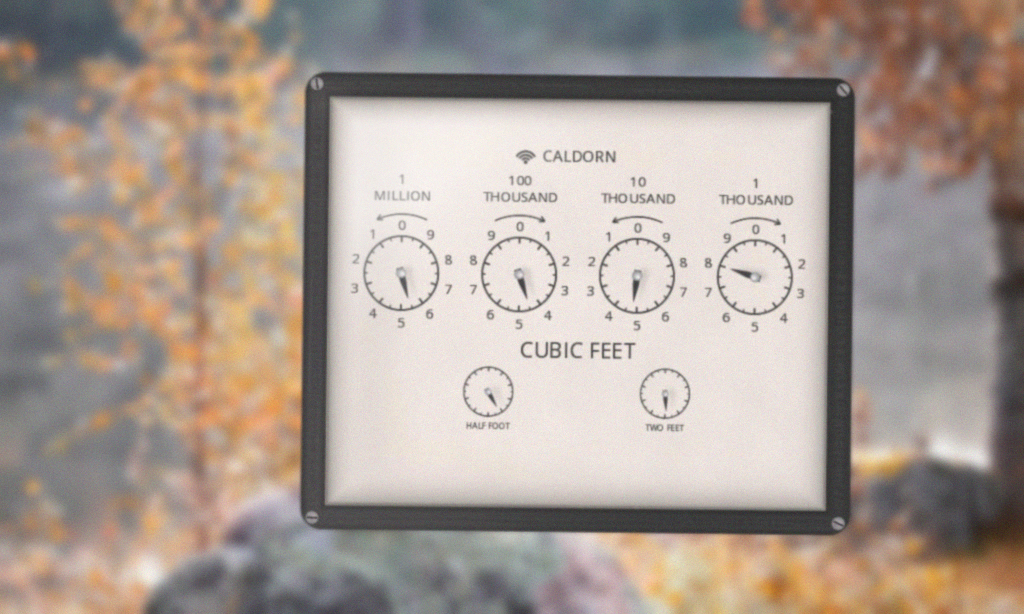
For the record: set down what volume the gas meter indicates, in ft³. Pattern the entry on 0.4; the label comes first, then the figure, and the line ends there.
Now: 544800
